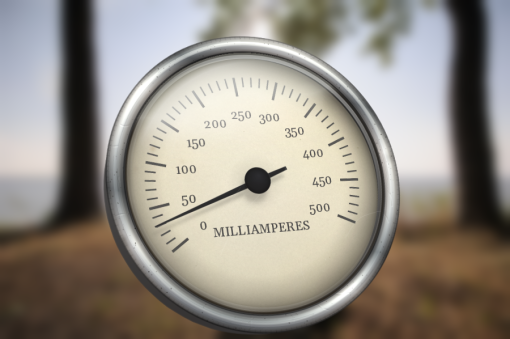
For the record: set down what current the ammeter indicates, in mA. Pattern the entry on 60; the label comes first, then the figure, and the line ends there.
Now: 30
